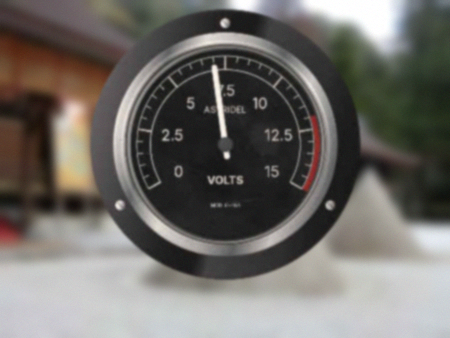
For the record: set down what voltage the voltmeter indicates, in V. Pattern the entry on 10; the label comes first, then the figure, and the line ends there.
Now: 7
